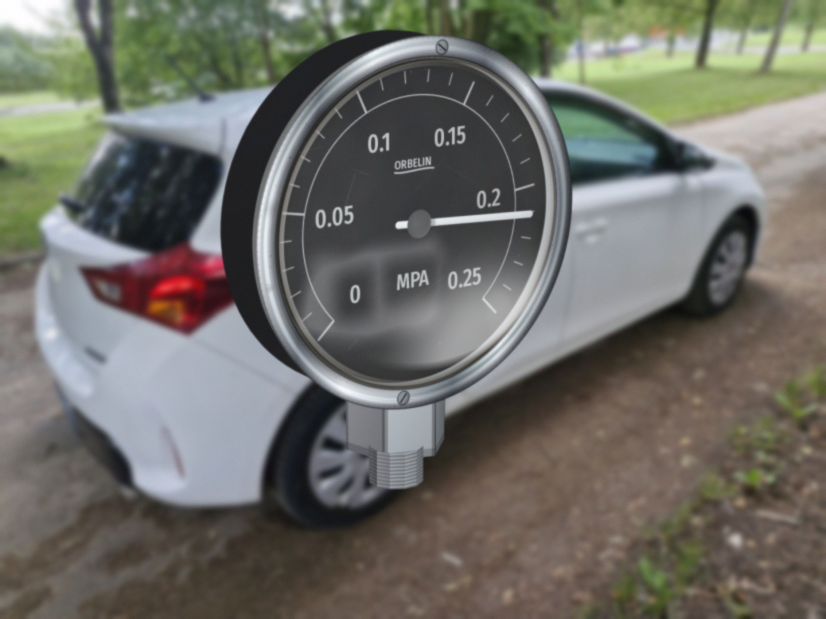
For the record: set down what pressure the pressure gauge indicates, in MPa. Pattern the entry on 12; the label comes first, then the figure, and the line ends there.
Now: 0.21
